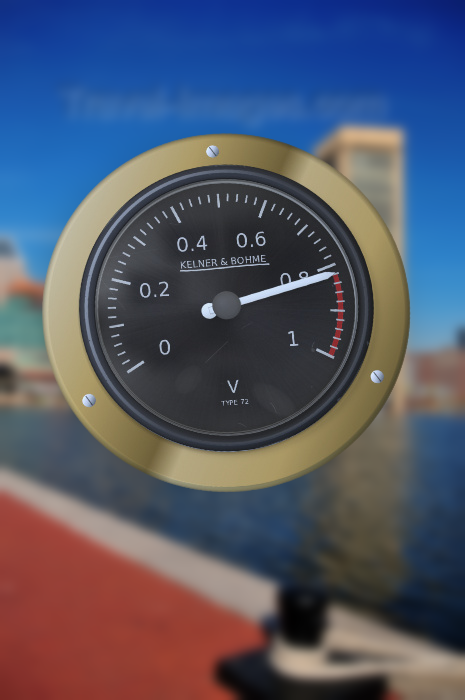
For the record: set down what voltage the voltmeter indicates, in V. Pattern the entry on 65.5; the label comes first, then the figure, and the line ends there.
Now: 0.82
